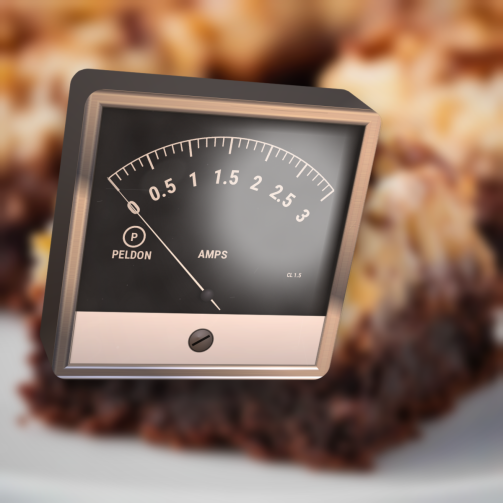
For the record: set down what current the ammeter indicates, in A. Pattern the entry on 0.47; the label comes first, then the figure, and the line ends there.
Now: 0
